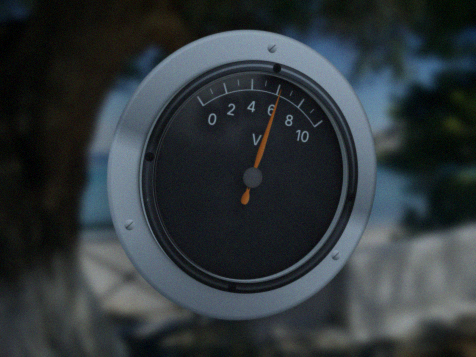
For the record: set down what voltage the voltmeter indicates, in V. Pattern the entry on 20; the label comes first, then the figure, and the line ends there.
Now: 6
